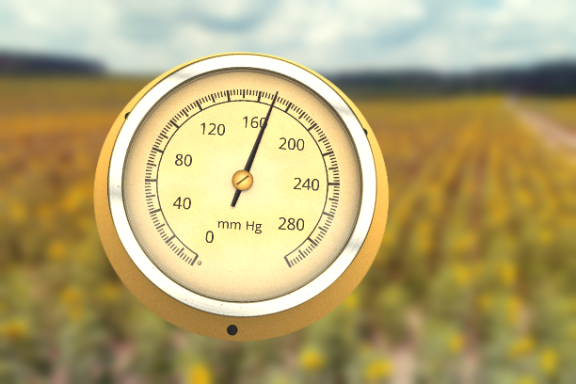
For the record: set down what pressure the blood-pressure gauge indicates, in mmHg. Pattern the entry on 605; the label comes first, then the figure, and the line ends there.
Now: 170
